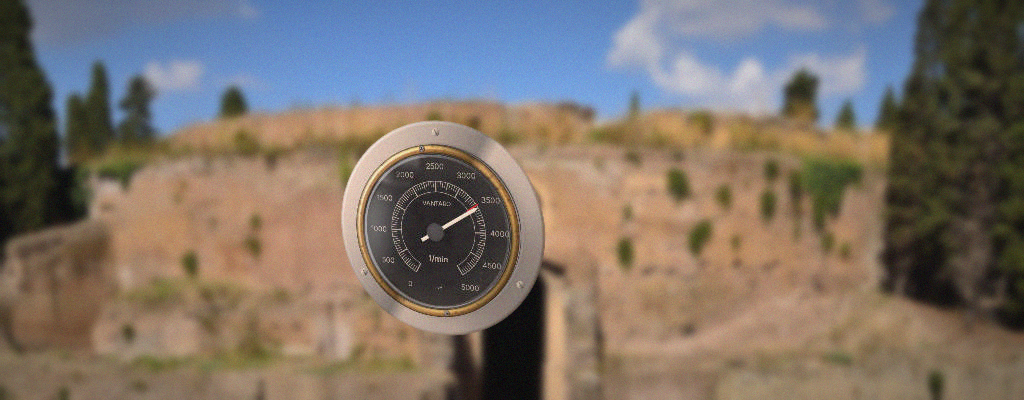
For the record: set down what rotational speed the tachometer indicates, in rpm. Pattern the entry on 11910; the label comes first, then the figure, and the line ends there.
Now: 3500
